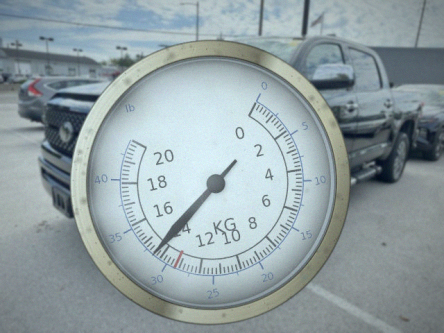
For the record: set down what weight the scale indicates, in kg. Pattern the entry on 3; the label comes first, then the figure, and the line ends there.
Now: 14.4
